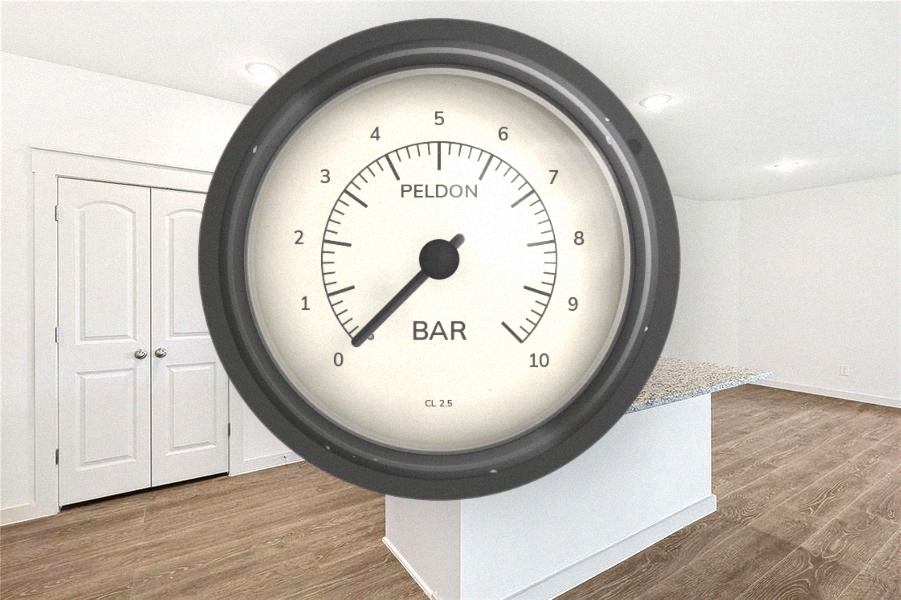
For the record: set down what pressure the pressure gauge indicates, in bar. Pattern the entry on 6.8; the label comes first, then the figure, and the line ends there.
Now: 0
